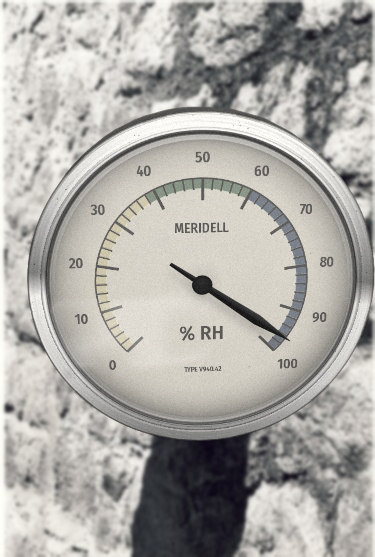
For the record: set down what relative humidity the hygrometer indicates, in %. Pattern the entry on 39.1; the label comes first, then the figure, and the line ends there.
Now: 96
